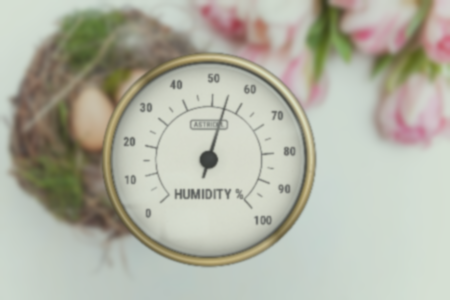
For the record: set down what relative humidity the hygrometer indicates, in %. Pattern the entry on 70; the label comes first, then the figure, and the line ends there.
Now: 55
